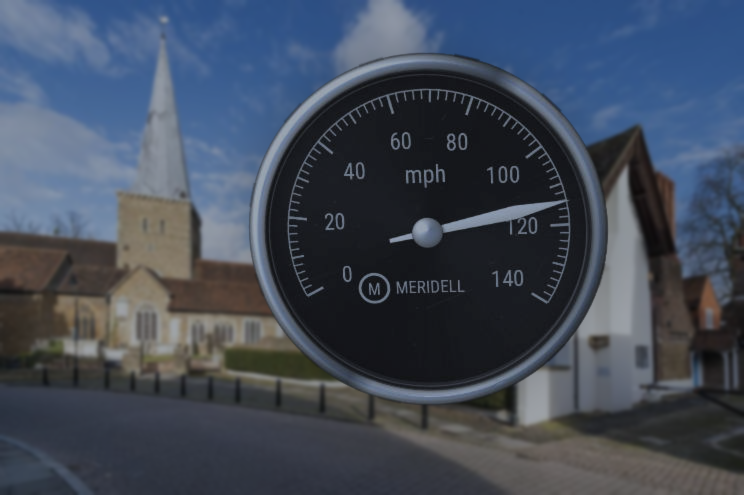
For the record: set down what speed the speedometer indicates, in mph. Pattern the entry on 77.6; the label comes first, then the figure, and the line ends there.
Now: 114
